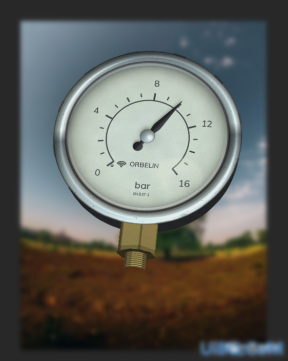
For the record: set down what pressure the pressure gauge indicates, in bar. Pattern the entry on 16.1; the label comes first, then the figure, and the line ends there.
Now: 10
